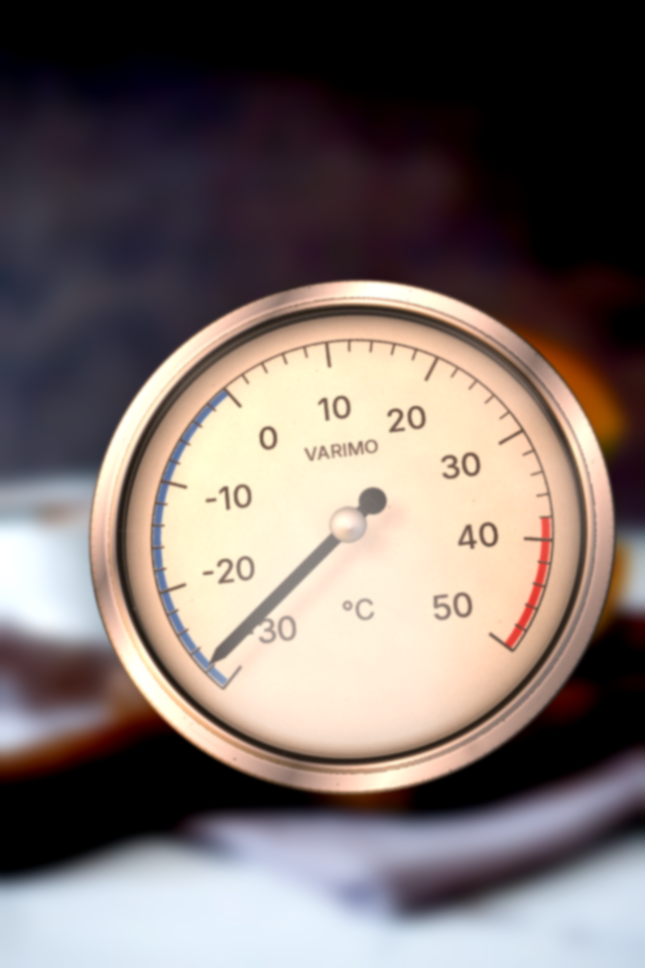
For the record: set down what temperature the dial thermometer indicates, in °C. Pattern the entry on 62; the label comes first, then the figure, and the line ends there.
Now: -28
